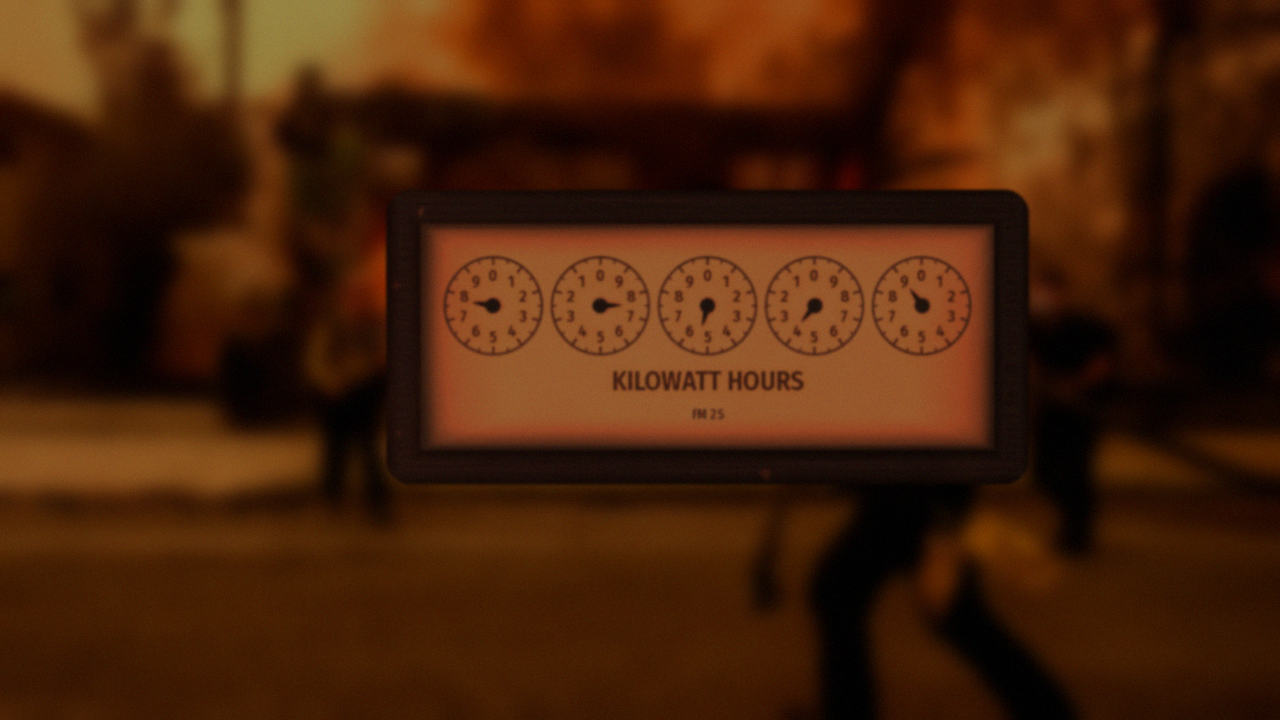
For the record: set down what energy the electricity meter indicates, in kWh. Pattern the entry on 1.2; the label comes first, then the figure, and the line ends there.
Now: 77539
